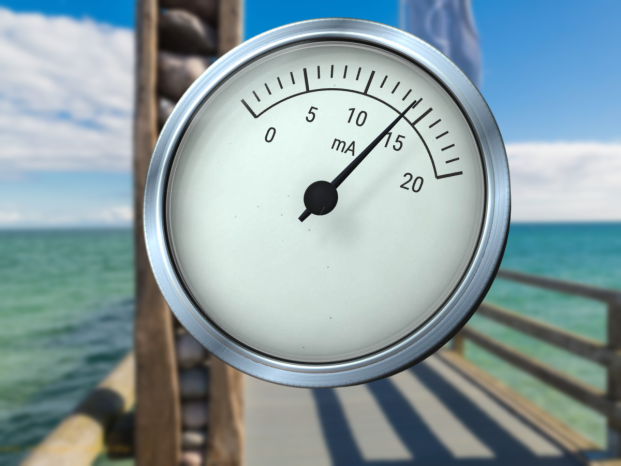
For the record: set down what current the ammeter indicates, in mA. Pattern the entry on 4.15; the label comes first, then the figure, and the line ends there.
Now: 14
